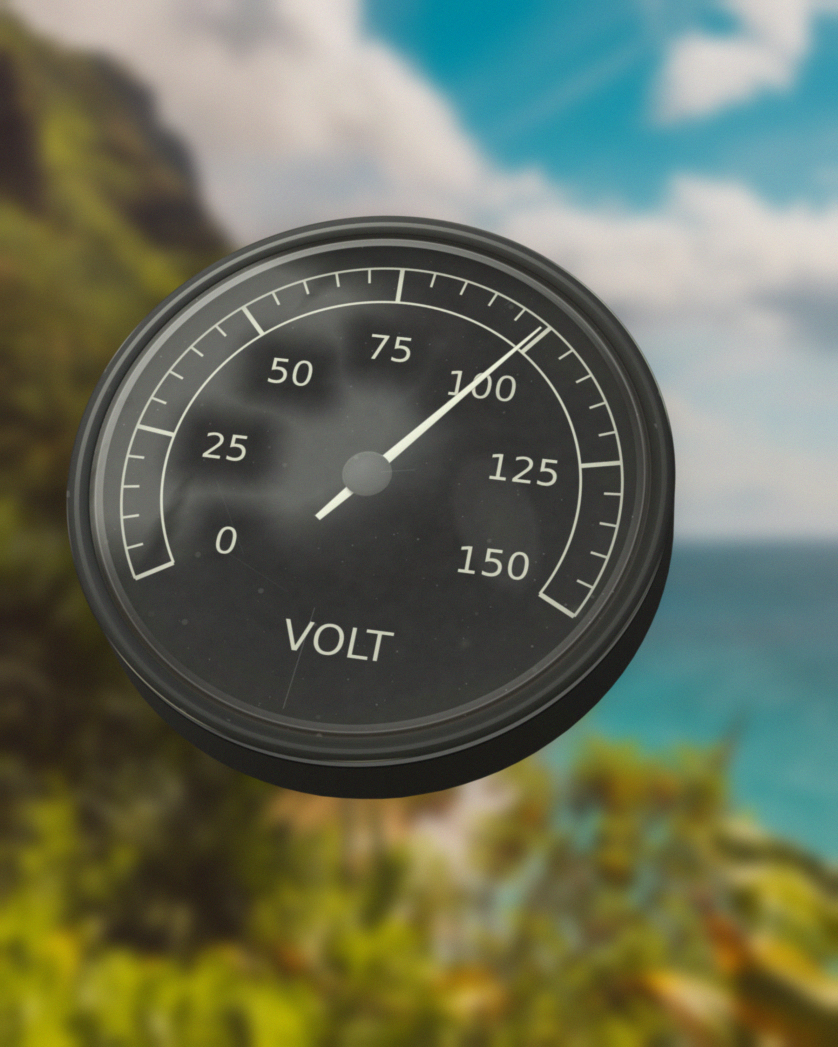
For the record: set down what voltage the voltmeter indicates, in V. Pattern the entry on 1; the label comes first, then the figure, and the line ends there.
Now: 100
